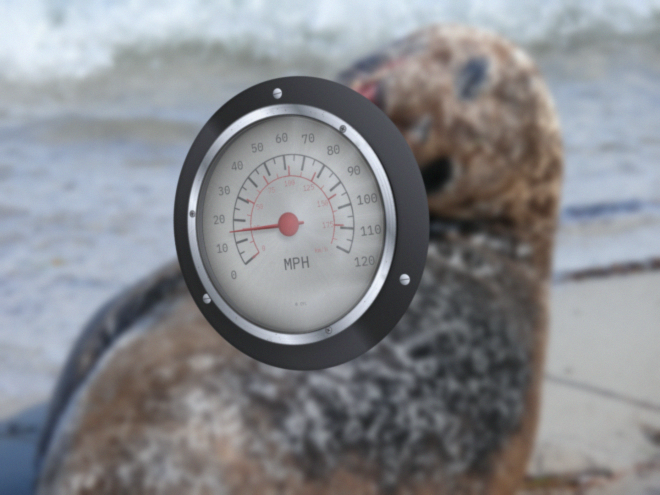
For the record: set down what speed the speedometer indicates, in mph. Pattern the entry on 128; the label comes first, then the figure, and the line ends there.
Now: 15
